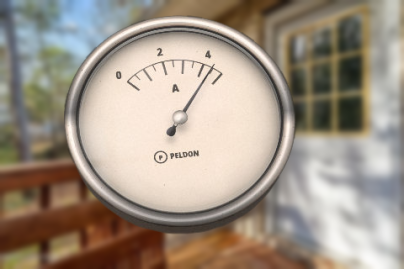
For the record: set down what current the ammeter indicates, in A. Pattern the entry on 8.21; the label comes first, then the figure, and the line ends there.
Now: 4.5
